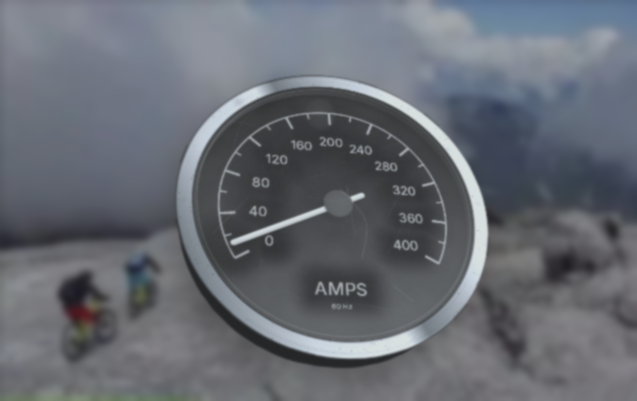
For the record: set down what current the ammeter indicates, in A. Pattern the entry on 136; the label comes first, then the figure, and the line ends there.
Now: 10
